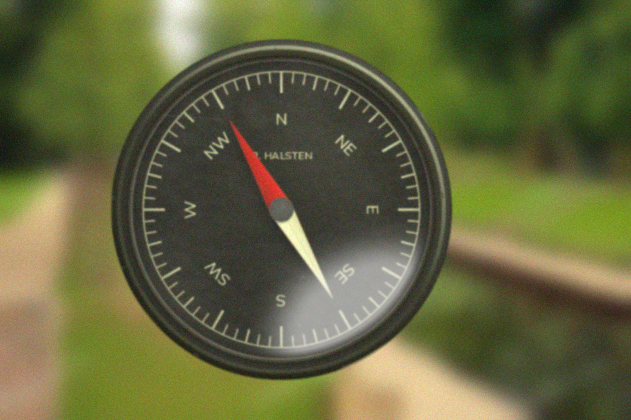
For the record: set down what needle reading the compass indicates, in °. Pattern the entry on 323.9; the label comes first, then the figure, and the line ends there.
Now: 330
